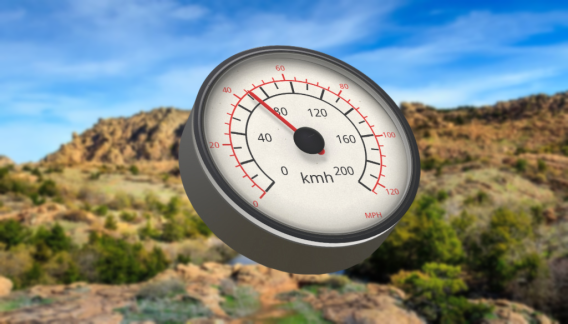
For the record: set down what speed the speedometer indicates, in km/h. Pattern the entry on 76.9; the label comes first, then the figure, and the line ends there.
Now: 70
